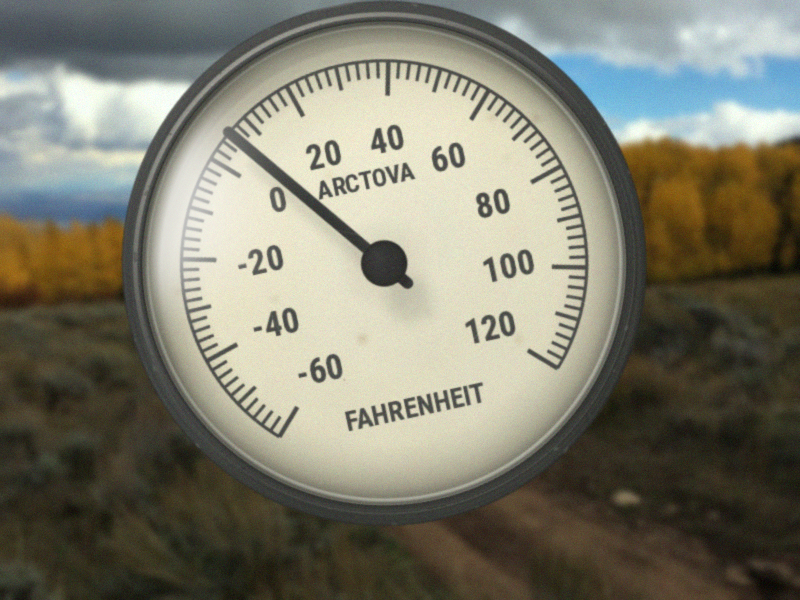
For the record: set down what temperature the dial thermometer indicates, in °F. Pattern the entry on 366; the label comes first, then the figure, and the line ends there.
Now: 6
